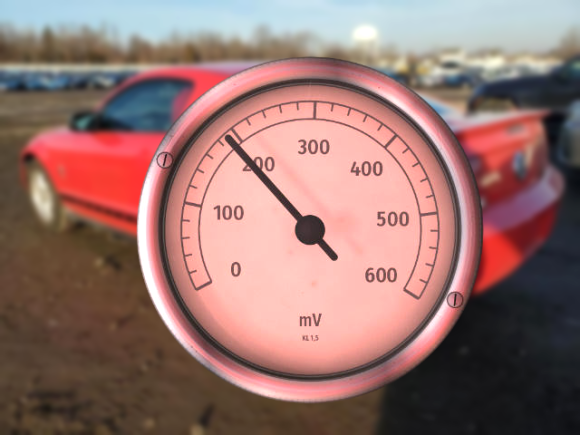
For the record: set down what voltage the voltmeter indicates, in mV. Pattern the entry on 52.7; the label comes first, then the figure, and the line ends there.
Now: 190
